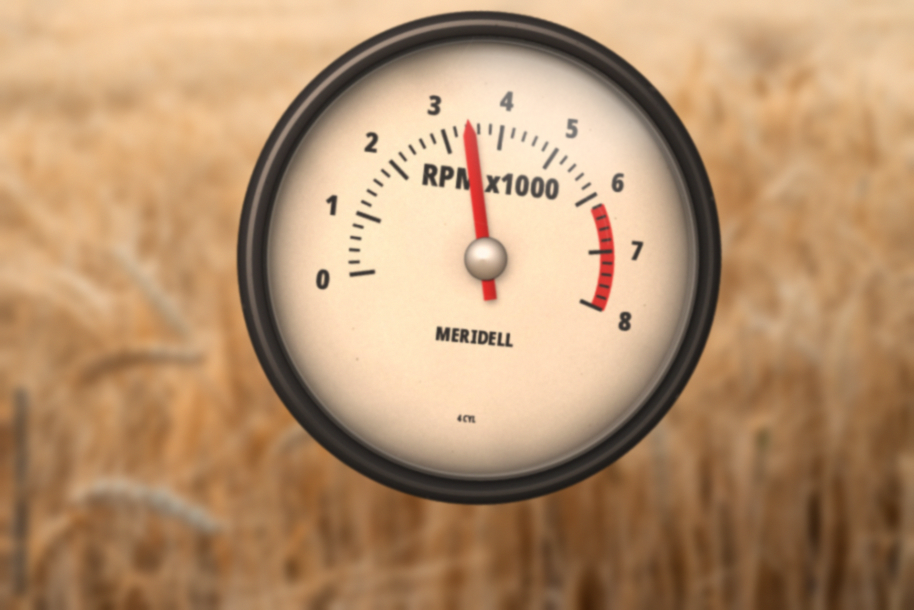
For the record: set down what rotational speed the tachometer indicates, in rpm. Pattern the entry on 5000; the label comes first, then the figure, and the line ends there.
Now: 3400
